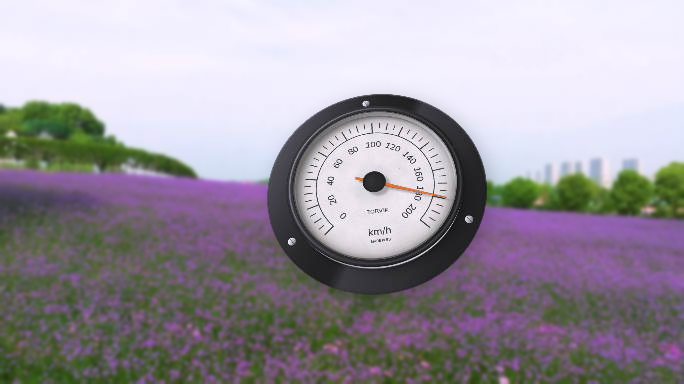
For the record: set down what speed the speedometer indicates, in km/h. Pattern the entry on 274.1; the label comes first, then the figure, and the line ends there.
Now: 180
